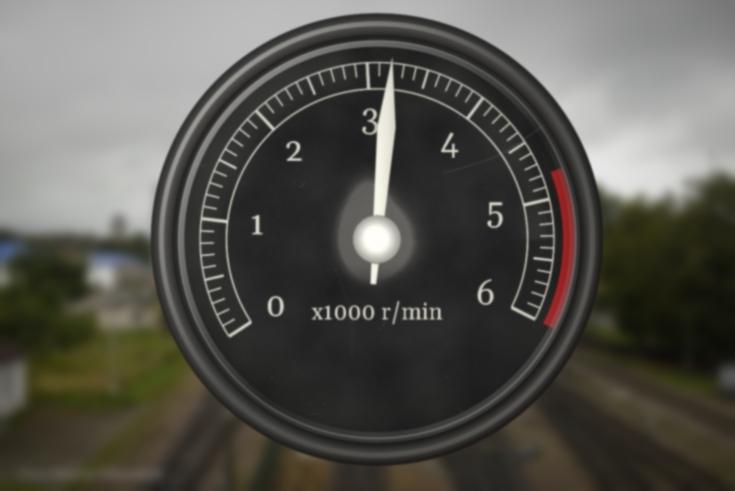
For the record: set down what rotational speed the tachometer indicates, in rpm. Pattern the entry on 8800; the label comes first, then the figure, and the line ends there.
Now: 3200
